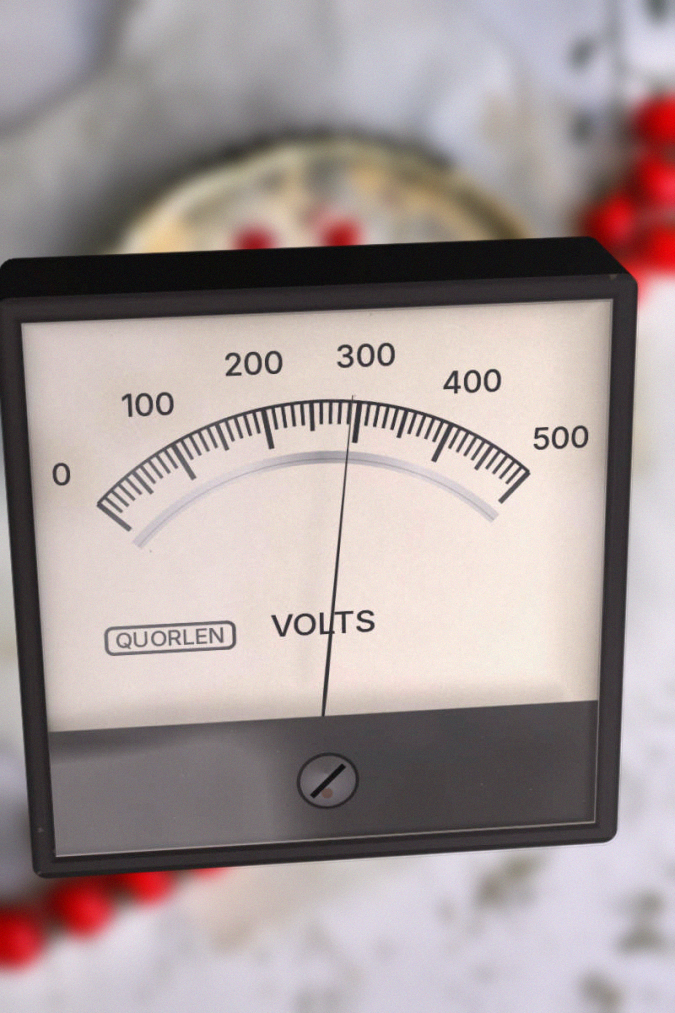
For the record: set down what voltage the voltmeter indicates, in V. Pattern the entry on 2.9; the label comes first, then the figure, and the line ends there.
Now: 290
